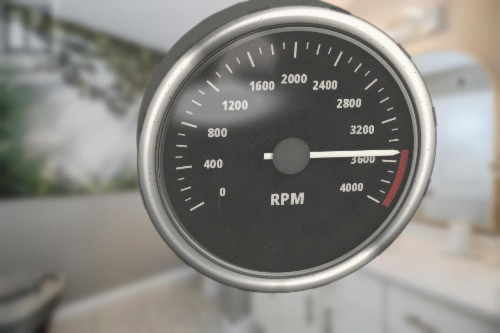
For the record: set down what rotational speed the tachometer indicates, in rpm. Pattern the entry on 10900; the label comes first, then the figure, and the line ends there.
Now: 3500
